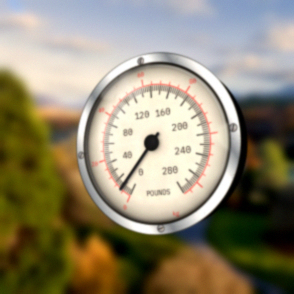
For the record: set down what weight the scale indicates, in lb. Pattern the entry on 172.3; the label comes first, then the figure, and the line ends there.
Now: 10
